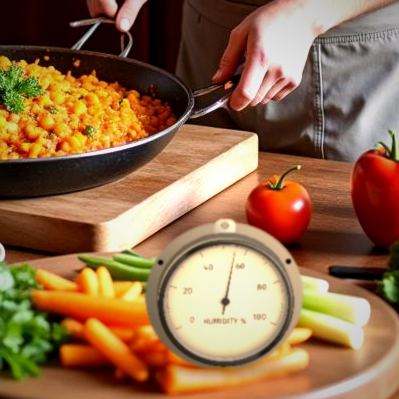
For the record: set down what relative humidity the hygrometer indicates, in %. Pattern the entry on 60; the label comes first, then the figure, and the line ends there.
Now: 55
